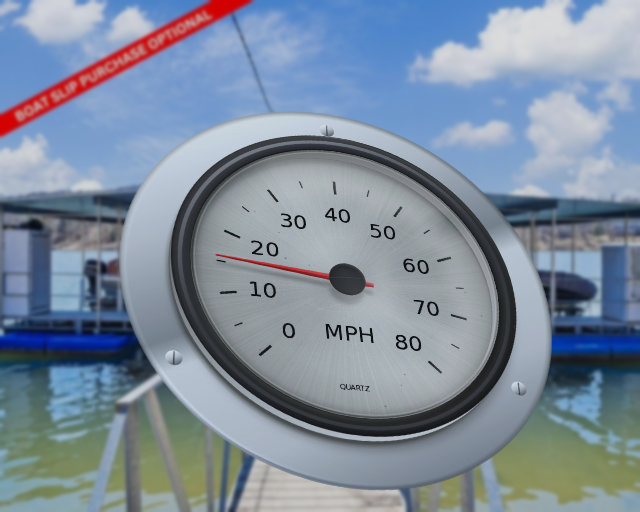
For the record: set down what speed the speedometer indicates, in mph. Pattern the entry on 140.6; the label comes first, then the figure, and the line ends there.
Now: 15
